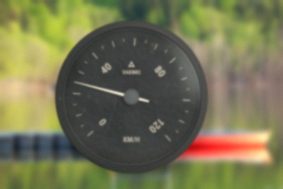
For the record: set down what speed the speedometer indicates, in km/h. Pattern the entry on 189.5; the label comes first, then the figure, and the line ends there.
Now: 25
